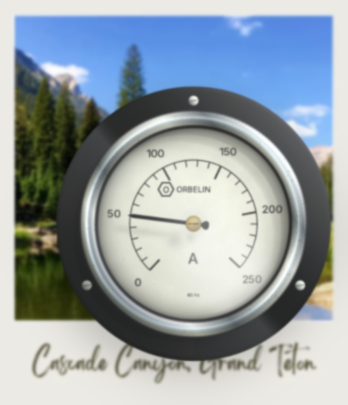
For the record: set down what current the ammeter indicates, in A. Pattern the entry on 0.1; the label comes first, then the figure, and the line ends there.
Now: 50
